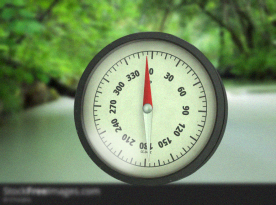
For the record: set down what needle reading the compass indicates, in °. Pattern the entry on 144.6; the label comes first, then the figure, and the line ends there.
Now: 355
